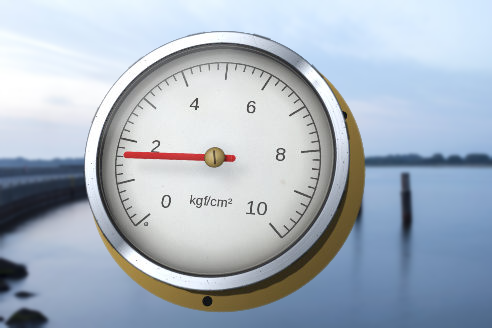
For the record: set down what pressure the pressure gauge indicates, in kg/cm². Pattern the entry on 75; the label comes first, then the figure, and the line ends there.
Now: 1.6
